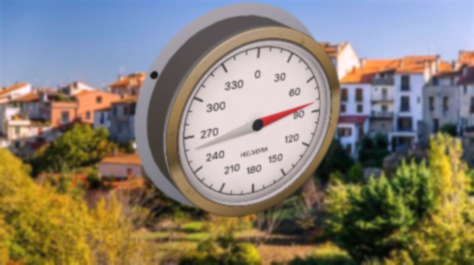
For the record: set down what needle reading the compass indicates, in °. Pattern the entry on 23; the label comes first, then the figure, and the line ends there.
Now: 80
